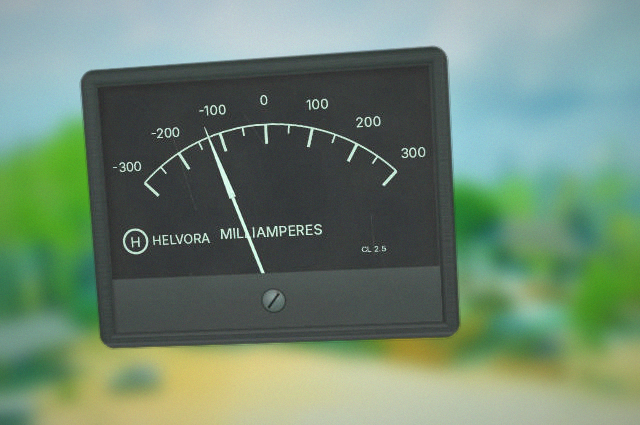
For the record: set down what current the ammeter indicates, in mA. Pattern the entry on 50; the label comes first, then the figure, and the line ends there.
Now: -125
